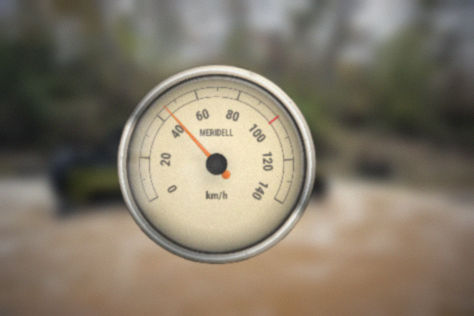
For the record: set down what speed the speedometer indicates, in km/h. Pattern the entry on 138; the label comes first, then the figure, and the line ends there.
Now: 45
